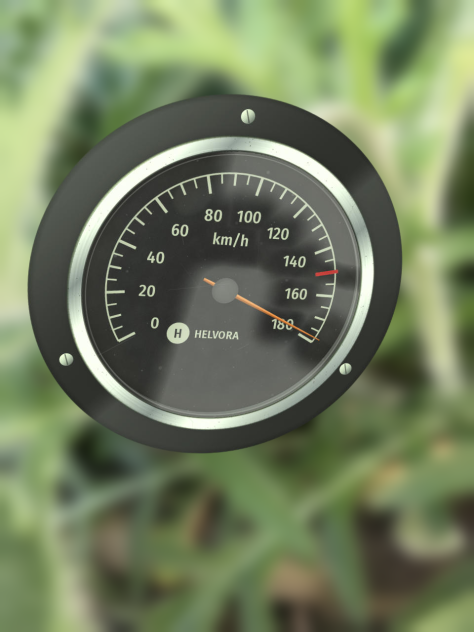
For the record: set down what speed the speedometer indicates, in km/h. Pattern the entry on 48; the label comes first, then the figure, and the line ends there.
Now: 177.5
